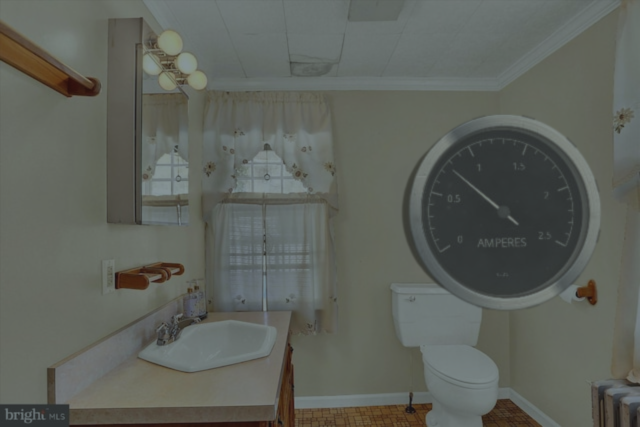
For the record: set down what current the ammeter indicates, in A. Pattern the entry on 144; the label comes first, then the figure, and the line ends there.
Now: 0.75
